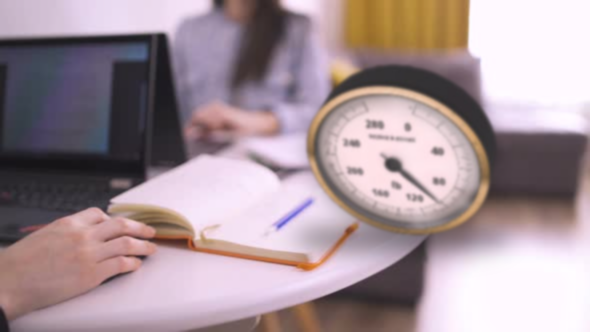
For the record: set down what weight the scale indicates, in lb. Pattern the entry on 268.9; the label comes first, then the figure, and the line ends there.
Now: 100
